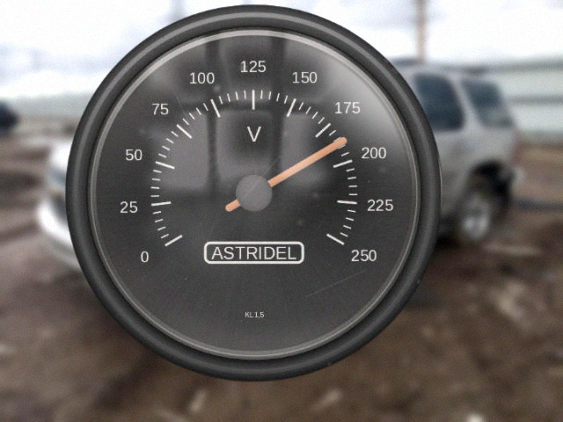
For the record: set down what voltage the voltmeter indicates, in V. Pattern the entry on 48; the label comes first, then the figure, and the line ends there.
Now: 187.5
